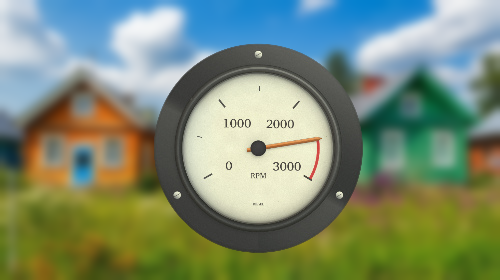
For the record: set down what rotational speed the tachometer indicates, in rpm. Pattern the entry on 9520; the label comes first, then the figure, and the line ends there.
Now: 2500
